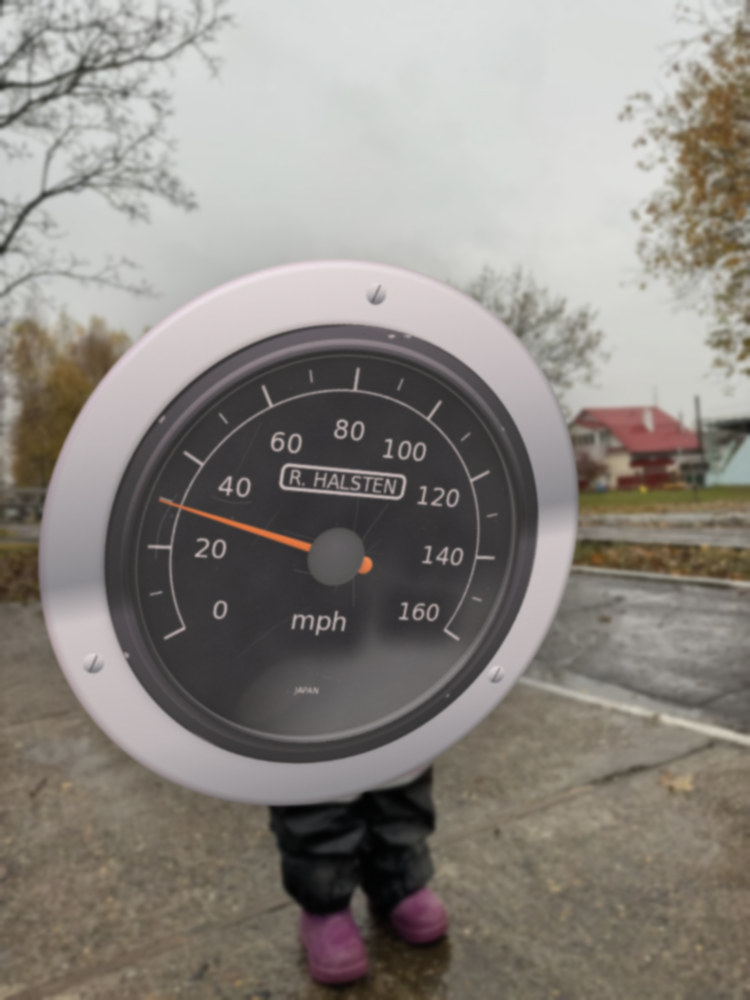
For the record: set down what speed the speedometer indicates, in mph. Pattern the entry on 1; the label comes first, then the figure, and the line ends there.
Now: 30
